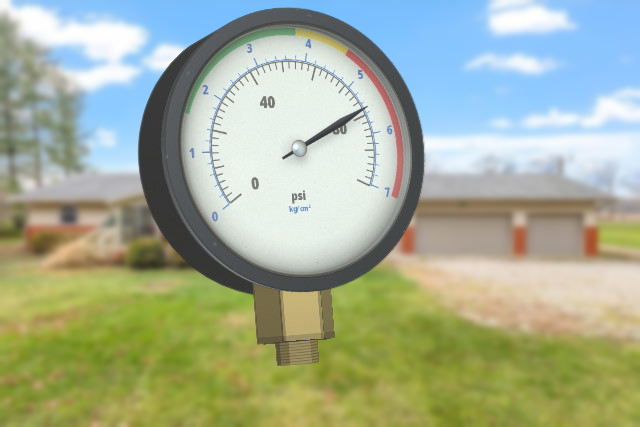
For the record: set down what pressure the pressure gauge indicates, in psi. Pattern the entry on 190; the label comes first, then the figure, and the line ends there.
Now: 78
